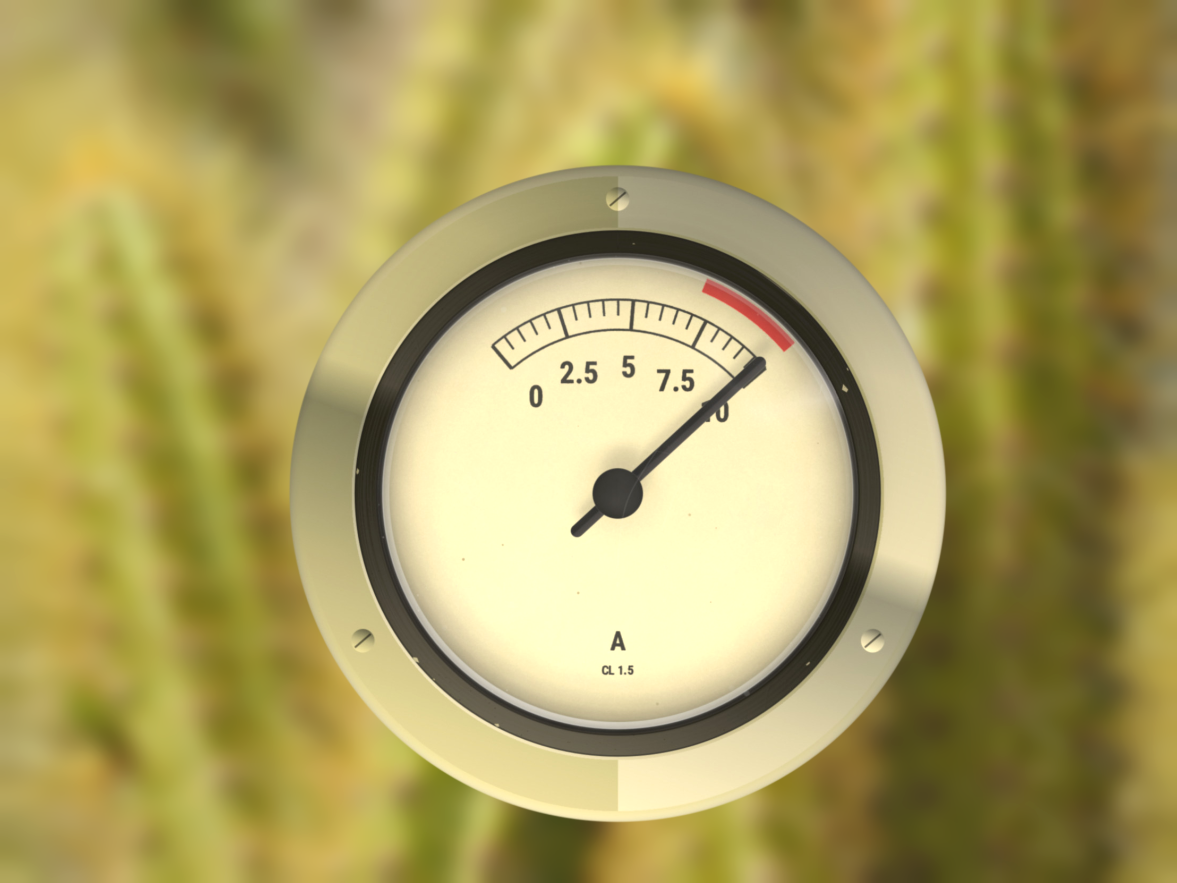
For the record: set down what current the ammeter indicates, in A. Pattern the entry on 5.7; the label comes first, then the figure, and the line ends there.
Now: 9.75
